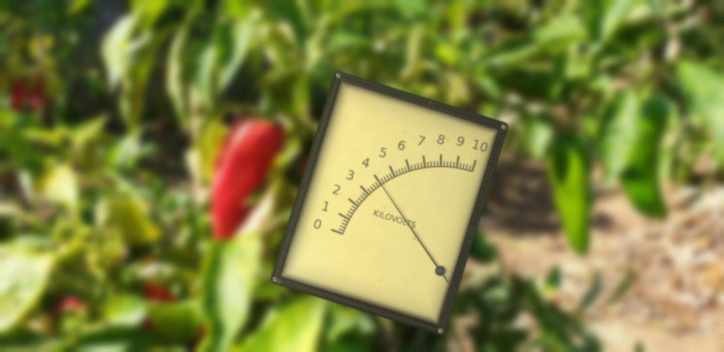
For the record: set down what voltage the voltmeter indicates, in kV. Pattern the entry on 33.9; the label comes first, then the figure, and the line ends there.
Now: 4
